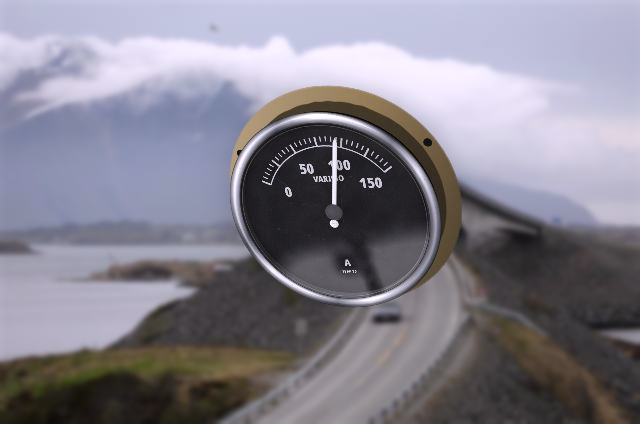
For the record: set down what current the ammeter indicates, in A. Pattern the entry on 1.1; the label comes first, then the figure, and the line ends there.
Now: 95
